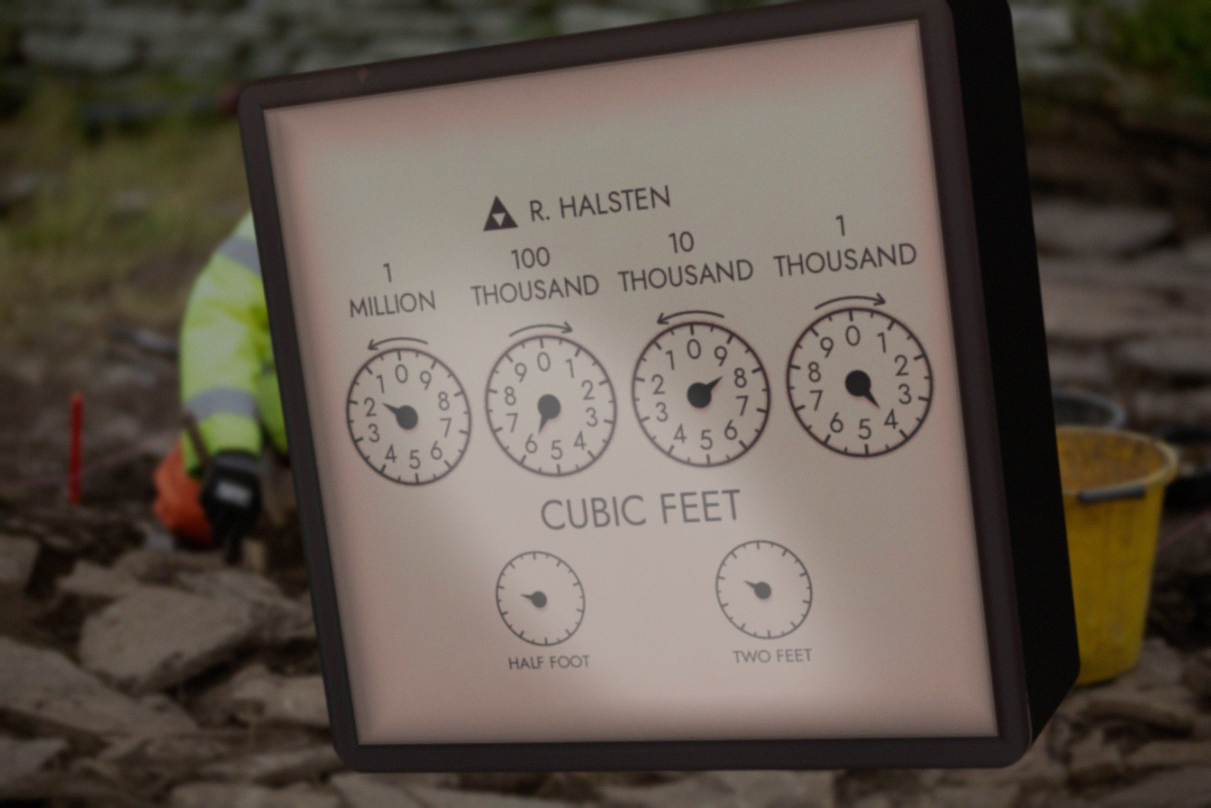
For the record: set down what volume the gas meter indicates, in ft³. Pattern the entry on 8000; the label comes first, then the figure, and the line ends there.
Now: 158400
